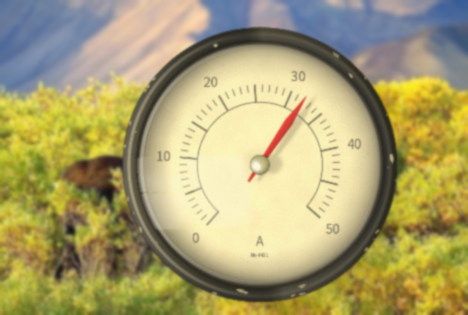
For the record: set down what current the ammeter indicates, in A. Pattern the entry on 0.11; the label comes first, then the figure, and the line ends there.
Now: 32
